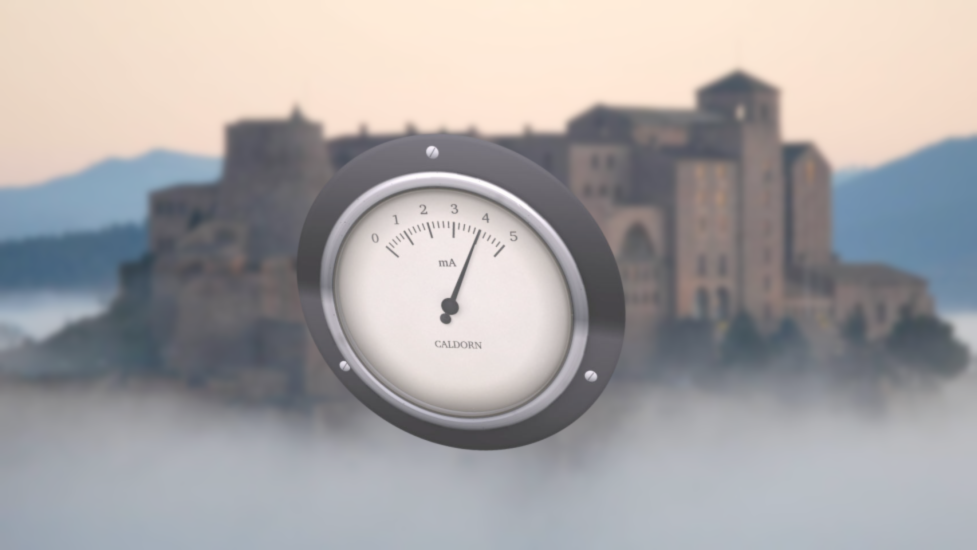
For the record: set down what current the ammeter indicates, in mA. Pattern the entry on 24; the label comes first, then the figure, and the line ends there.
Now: 4
